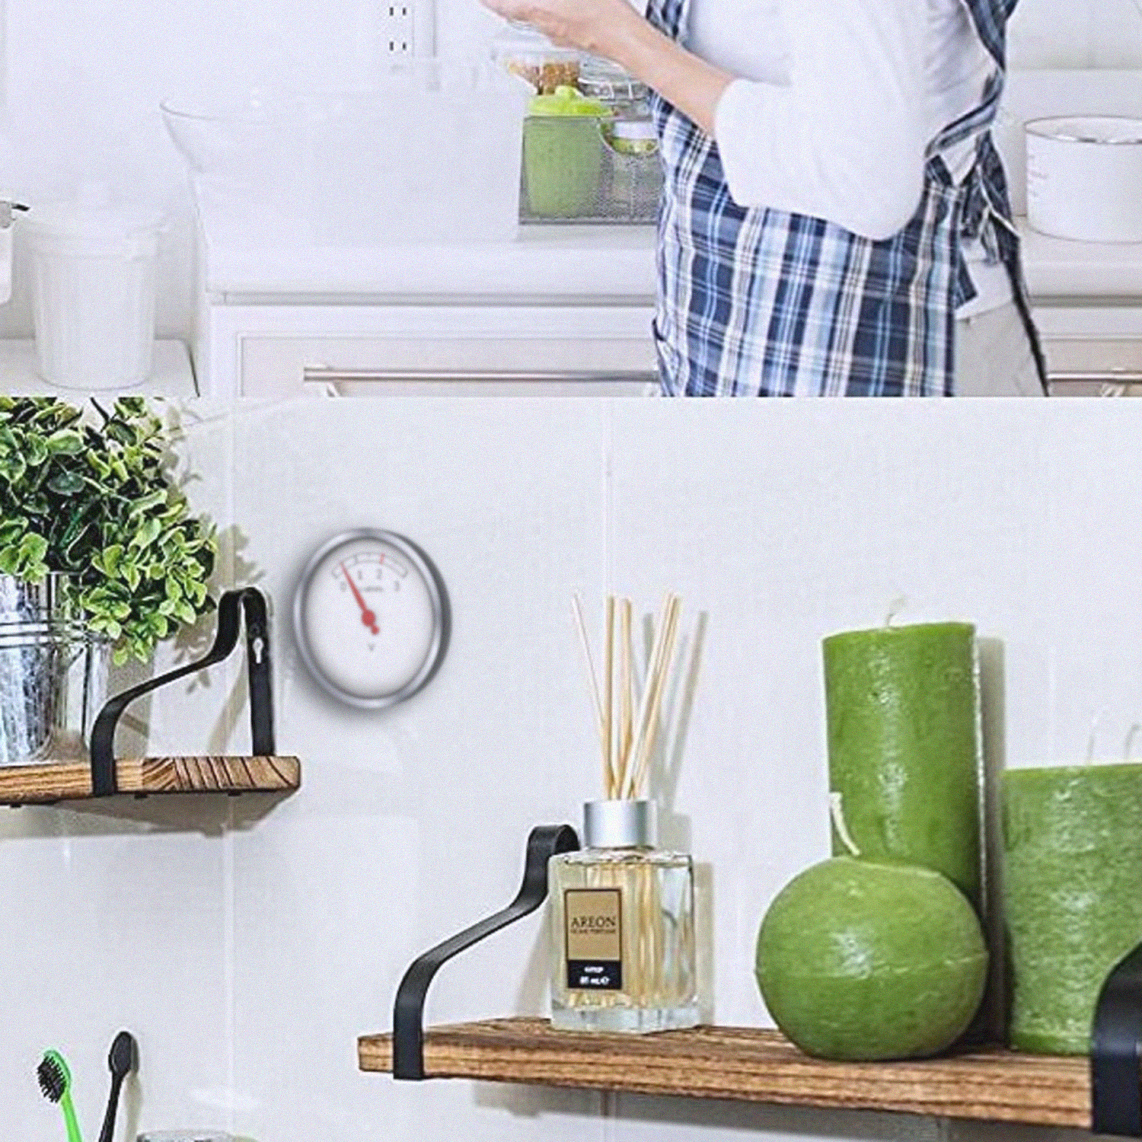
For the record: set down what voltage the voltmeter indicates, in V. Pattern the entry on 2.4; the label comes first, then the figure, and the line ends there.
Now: 0.5
